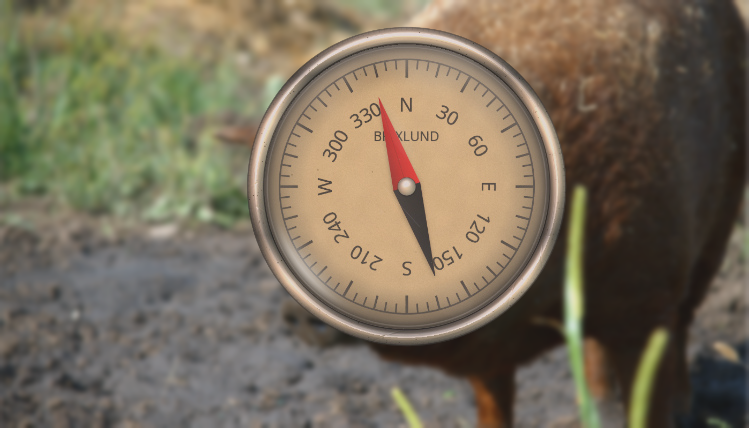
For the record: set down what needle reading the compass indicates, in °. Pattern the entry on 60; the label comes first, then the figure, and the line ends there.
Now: 342.5
